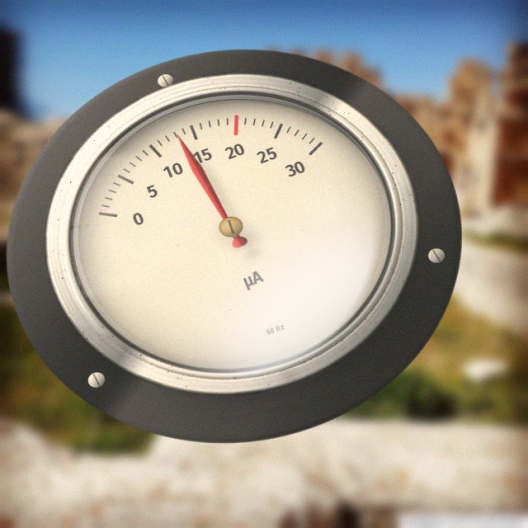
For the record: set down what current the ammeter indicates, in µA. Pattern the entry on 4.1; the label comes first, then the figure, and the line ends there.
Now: 13
